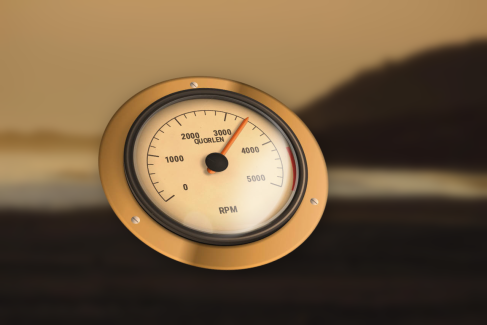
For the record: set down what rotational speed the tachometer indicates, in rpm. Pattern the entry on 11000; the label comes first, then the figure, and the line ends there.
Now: 3400
